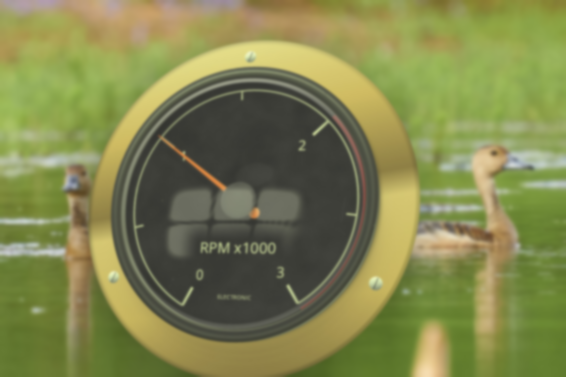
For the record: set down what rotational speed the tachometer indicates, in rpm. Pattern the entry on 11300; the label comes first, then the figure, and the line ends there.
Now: 1000
